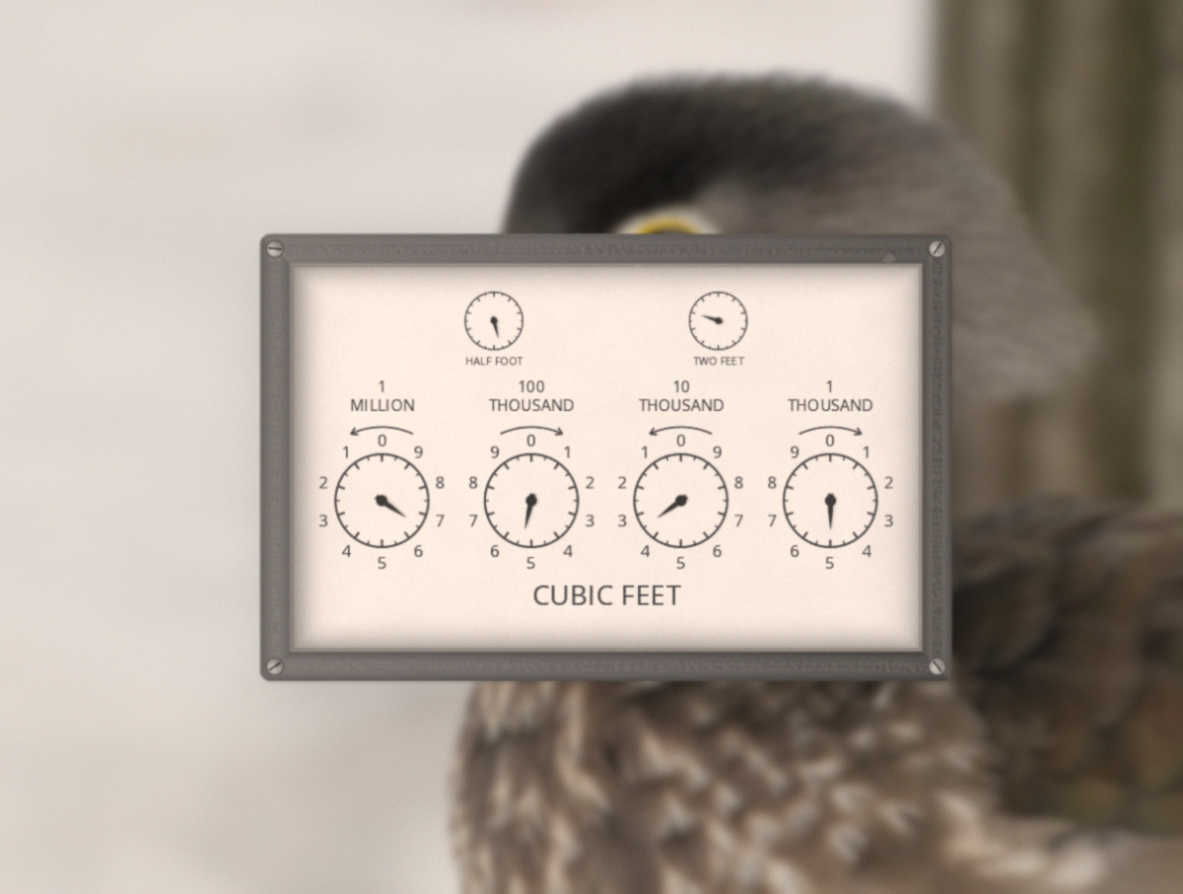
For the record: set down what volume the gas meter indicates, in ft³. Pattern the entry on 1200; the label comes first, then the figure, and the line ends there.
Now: 653500
